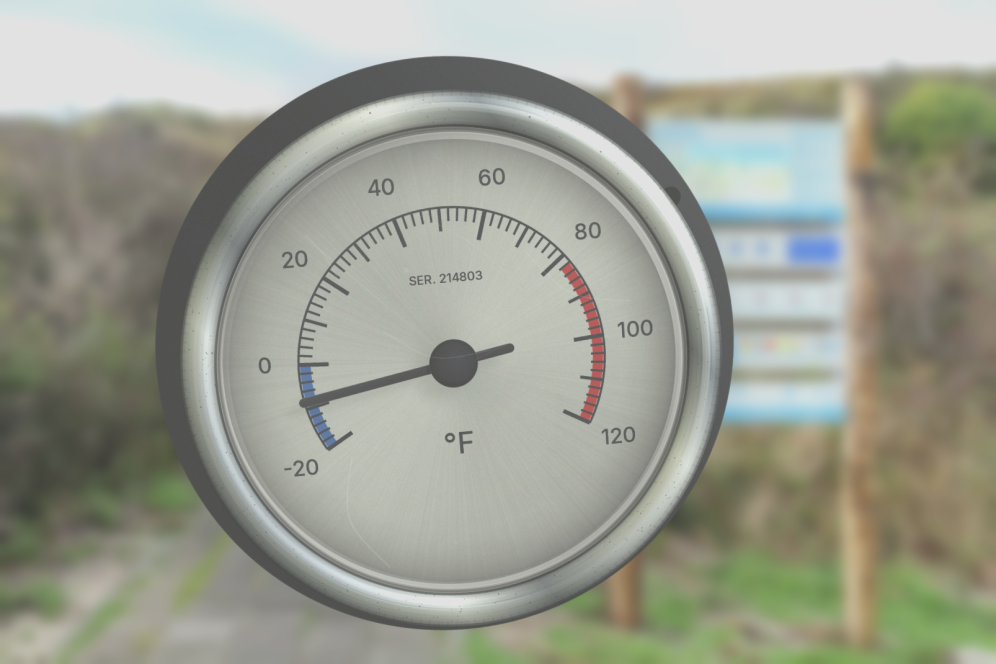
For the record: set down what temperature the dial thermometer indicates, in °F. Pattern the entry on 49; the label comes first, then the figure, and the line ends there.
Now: -8
